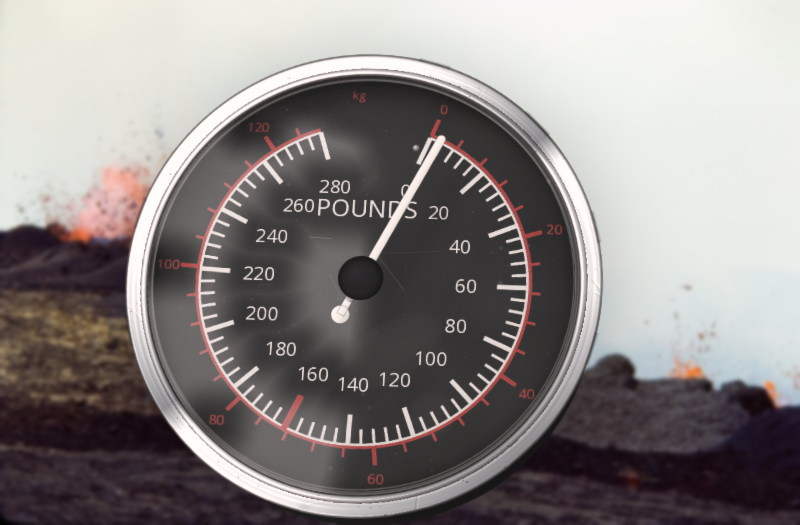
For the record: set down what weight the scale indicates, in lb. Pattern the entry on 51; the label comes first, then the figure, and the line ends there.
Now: 4
